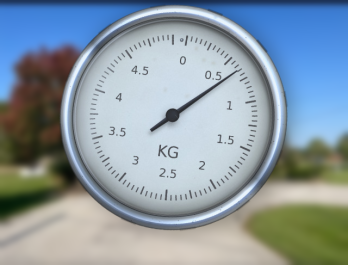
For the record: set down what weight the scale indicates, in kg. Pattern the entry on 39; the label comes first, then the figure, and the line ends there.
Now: 0.65
